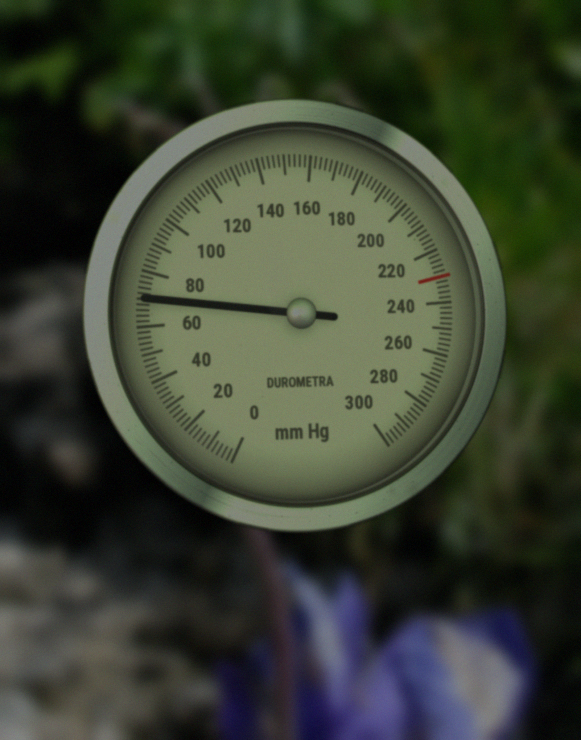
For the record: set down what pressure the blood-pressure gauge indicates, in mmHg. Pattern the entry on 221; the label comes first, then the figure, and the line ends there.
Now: 70
